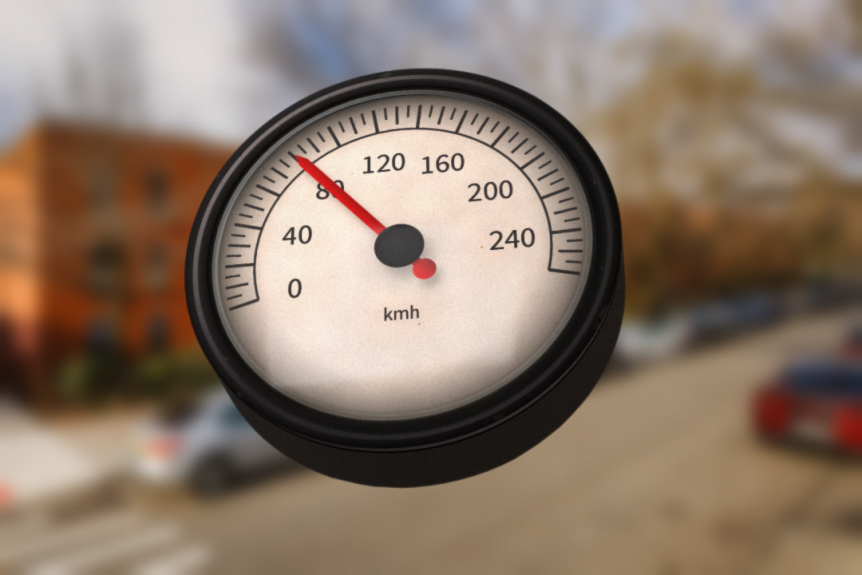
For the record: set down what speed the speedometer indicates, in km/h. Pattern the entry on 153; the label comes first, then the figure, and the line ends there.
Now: 80
